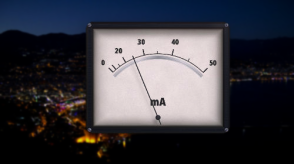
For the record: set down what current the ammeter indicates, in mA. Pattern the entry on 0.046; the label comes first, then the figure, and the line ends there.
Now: 25
